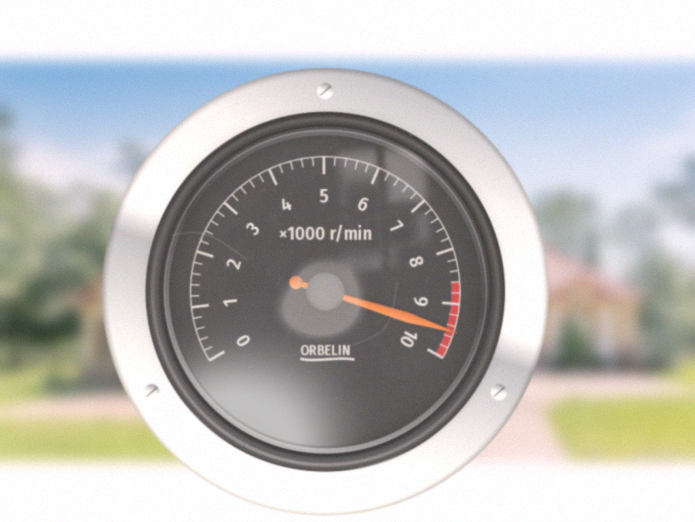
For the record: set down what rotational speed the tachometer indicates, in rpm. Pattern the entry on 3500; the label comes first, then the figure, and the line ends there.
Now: 9500
